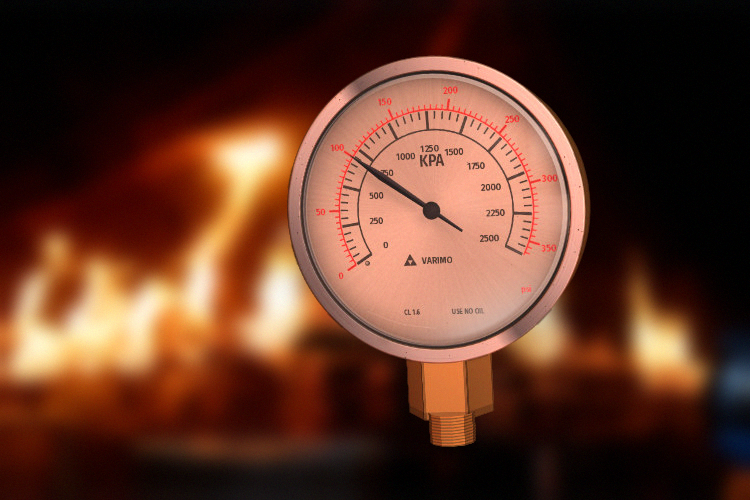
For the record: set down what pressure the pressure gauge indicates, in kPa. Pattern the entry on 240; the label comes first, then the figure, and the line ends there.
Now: 700
